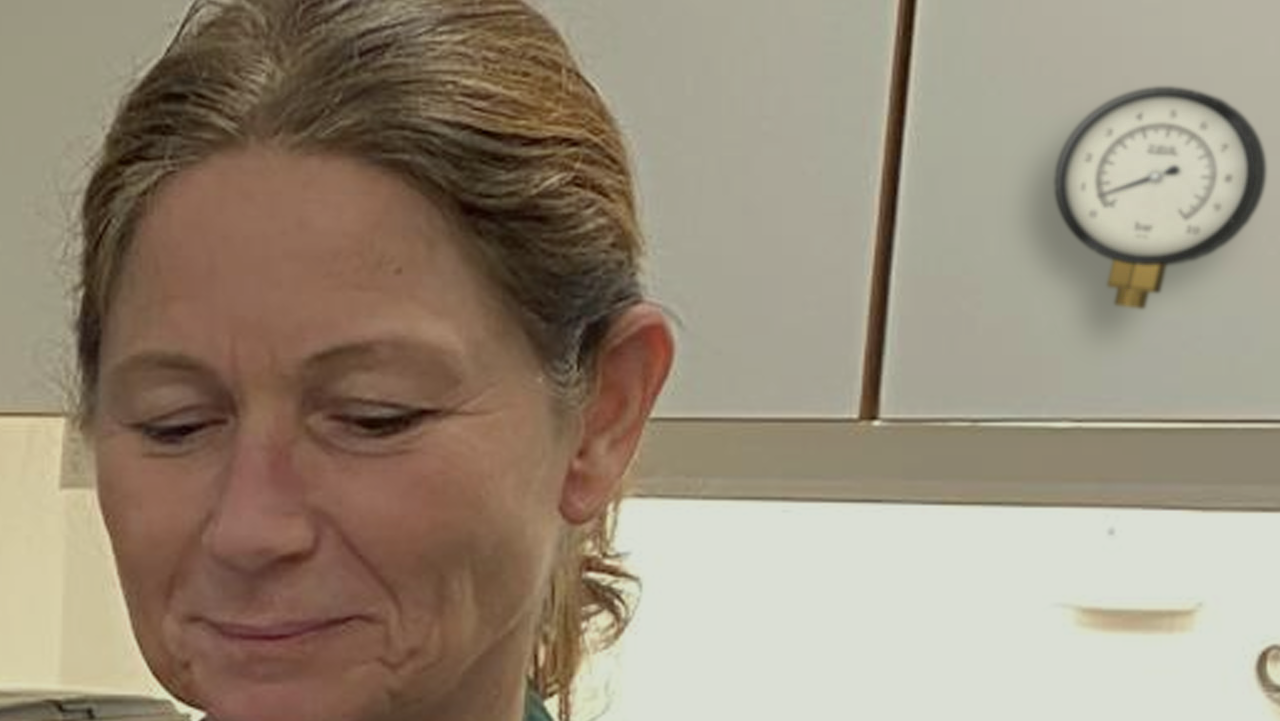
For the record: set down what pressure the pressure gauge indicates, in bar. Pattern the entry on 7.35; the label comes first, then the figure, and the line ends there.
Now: 0.5
